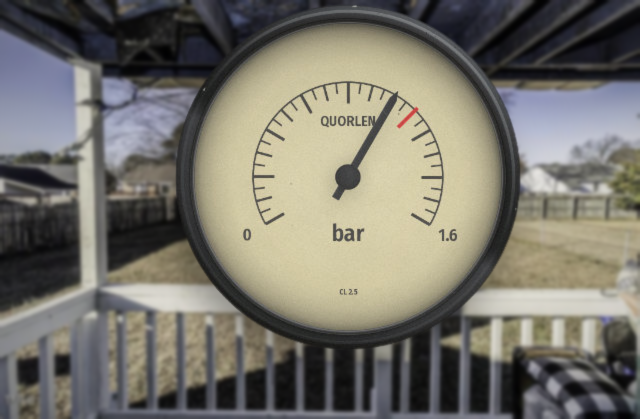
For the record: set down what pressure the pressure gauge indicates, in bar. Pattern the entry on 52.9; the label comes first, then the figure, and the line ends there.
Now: 1
